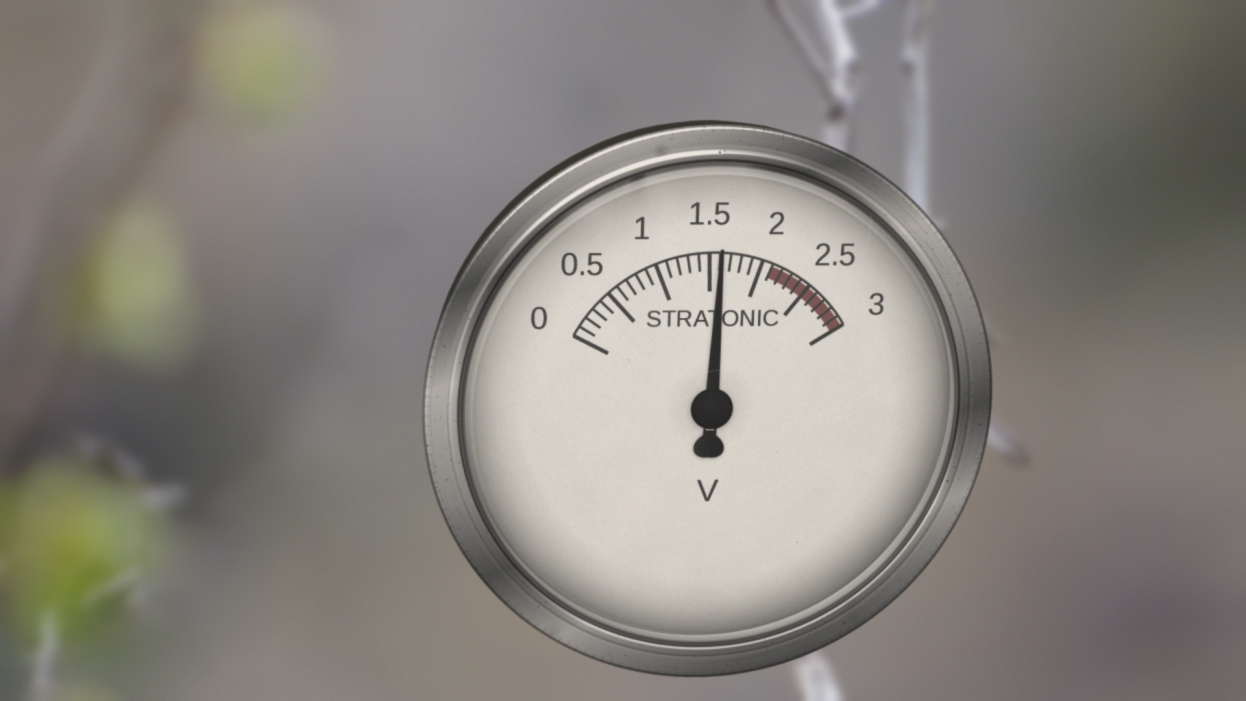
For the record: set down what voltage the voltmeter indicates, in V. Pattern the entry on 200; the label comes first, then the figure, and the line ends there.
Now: 1.6
